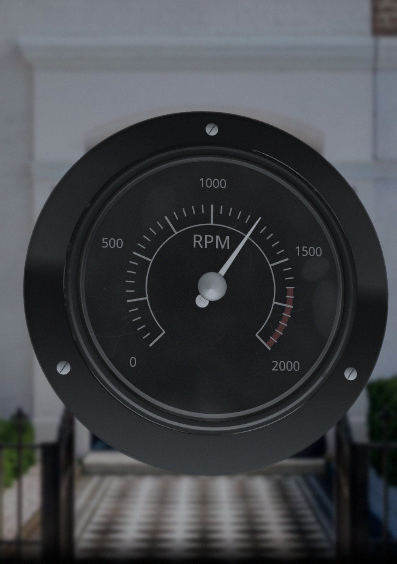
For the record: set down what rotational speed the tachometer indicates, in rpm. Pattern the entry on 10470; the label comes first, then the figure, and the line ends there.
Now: 1250
